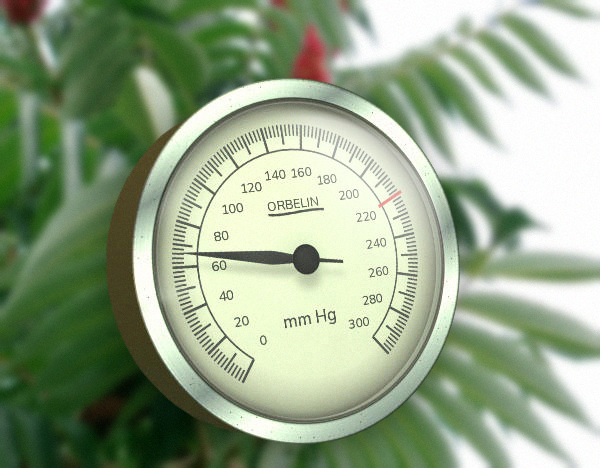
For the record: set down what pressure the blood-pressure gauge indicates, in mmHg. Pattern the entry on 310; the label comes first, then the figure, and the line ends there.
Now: 66
